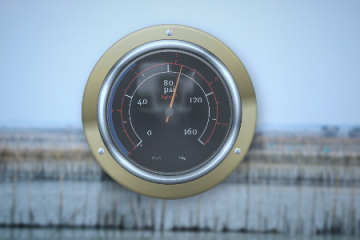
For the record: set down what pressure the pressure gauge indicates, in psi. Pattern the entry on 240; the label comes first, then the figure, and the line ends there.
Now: 90
